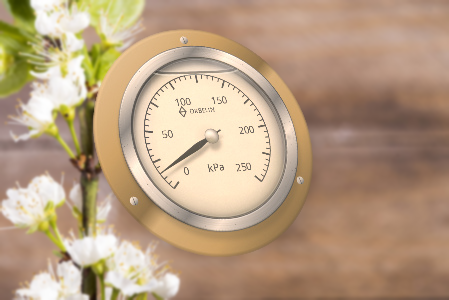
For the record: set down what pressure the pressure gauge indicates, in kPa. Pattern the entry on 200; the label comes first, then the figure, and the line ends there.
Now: 15
